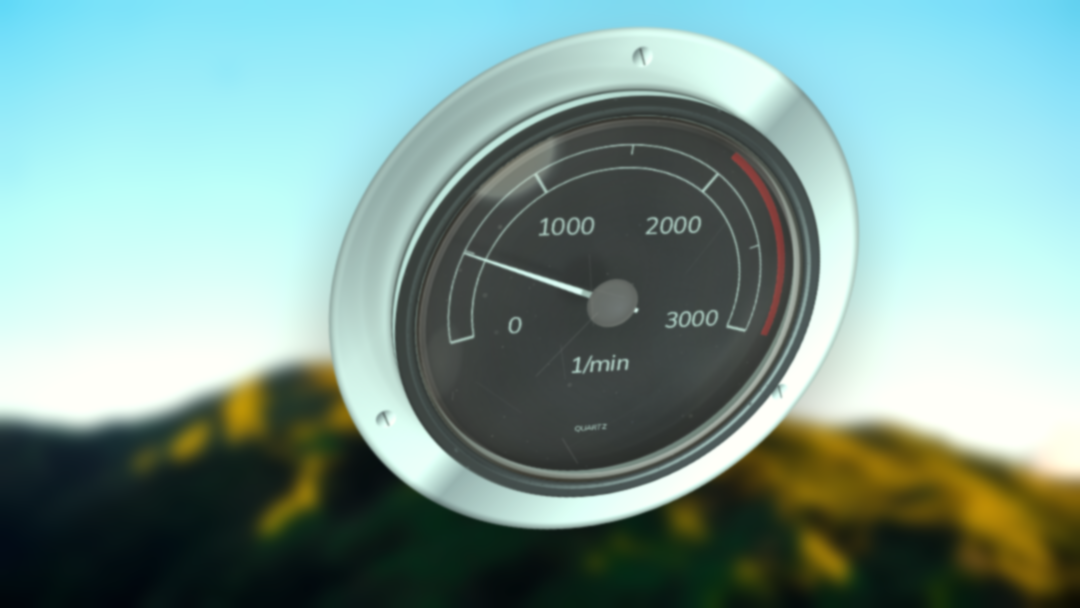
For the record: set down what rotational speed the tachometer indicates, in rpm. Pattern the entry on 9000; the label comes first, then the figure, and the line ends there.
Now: 500
